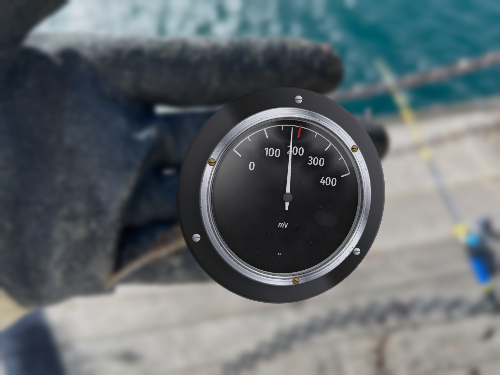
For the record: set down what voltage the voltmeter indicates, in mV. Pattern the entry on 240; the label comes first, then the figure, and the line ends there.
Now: 175
